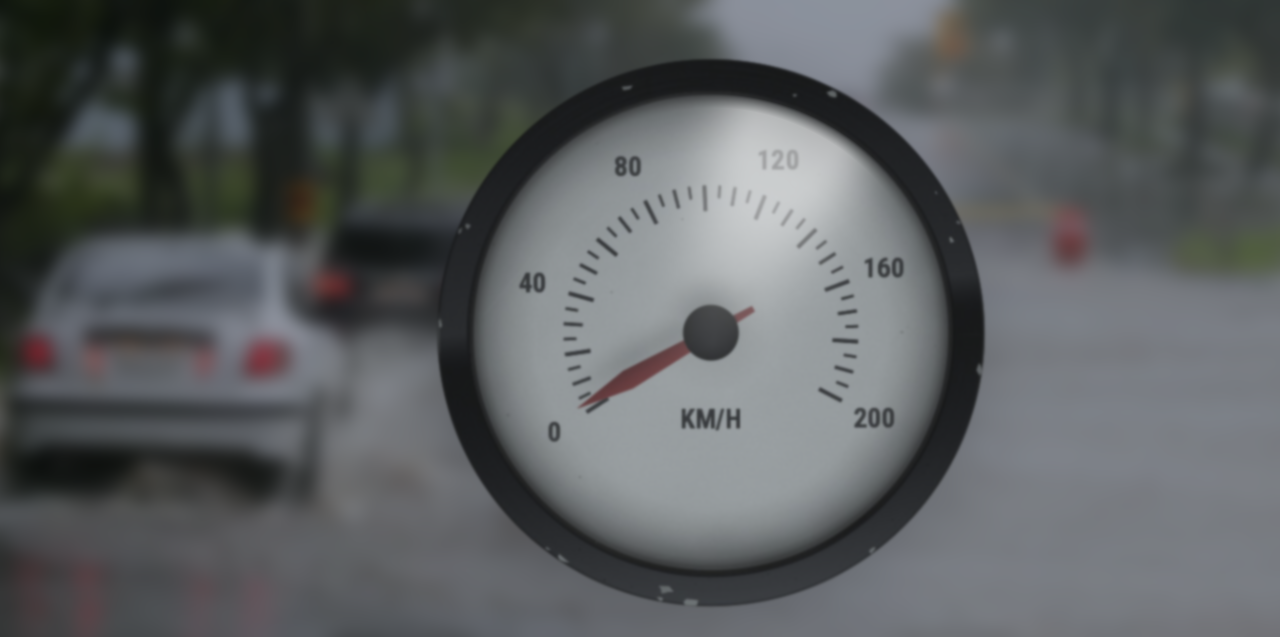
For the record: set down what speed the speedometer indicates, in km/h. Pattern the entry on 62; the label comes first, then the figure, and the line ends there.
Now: 2.5
